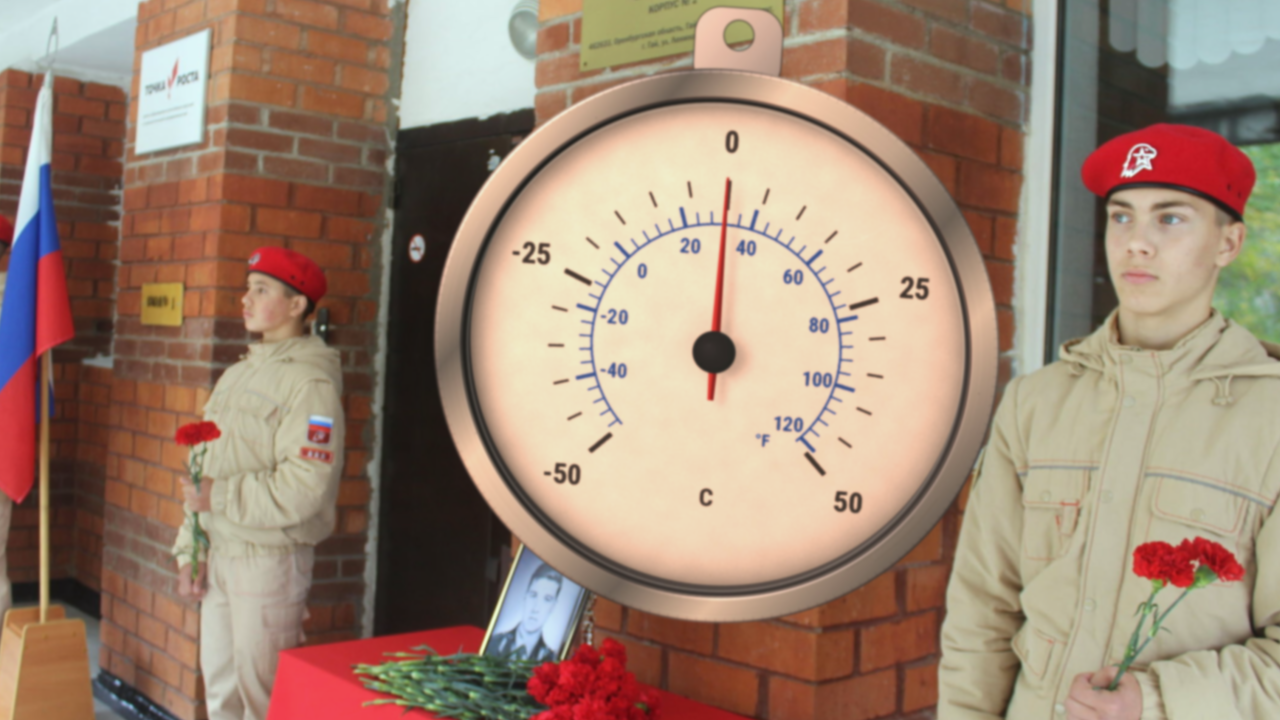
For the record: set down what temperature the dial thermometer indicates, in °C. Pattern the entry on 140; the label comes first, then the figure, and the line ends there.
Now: 0
